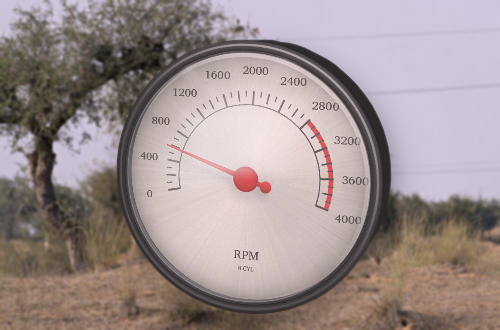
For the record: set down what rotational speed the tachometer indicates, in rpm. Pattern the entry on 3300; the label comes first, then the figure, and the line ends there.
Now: 600
